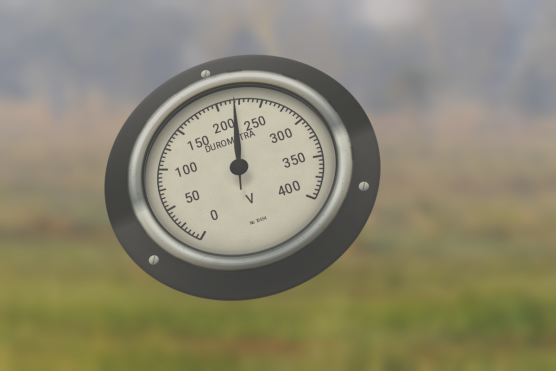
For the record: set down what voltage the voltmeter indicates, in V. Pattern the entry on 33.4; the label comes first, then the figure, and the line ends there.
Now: 220
